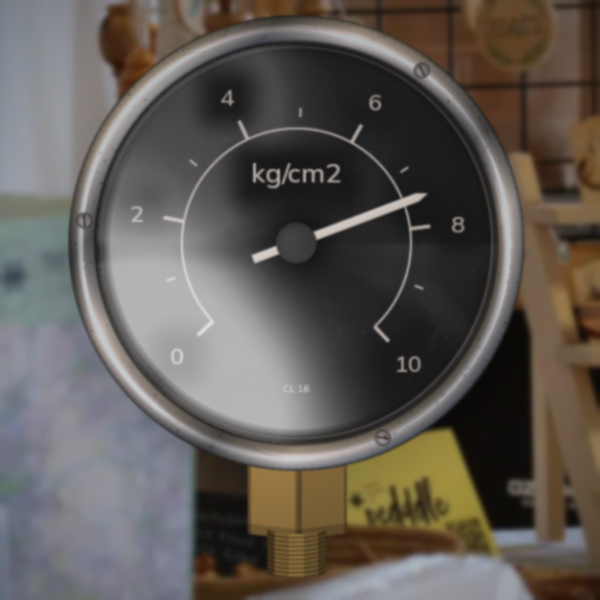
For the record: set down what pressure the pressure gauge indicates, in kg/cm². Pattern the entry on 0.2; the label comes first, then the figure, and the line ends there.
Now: 7.5
